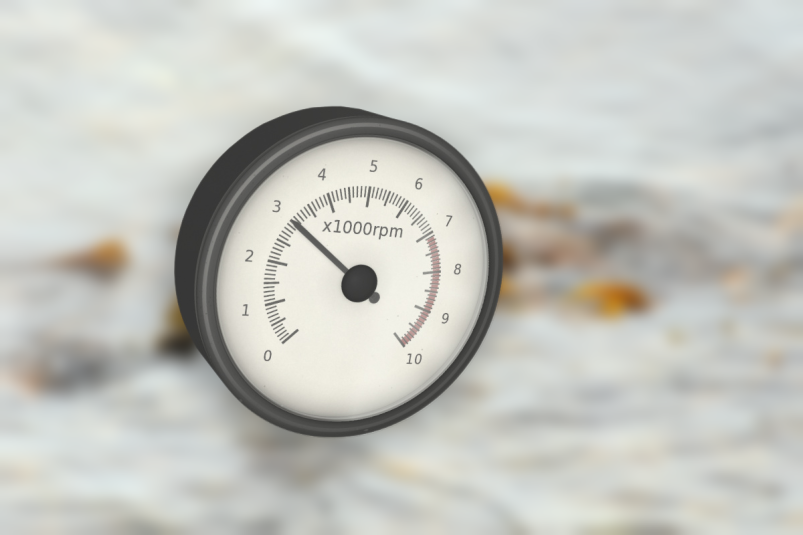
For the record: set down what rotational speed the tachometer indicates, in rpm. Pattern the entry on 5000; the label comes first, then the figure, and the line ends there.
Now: 3000
